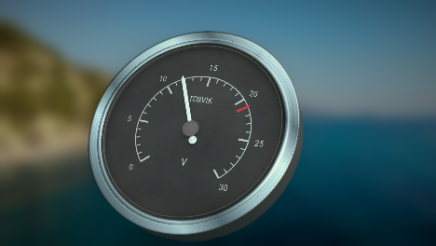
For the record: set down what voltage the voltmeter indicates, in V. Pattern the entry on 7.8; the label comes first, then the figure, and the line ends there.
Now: 12
